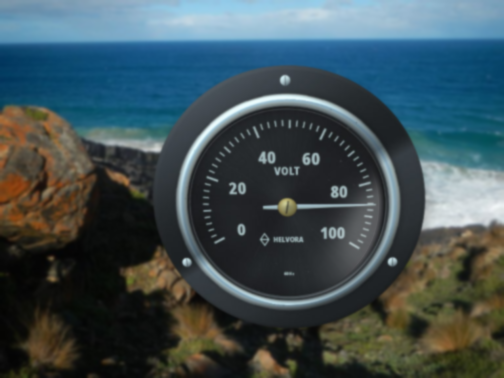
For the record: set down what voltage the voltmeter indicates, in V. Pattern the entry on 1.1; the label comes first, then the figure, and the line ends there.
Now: 86
